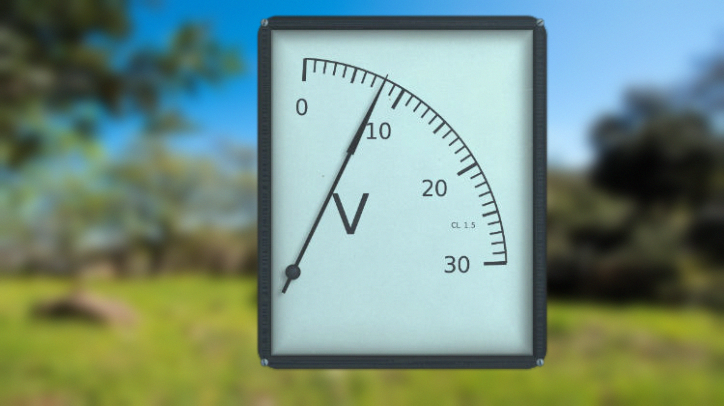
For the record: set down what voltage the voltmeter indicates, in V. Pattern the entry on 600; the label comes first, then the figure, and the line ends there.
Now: 8
